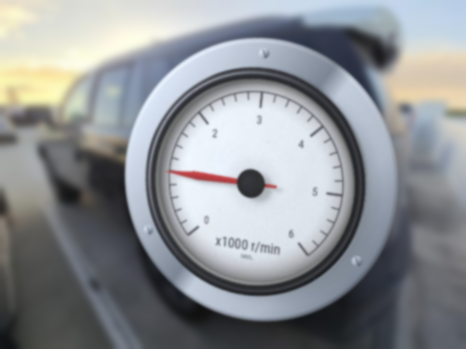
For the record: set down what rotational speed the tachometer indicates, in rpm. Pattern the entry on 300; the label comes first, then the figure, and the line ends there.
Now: 1000
